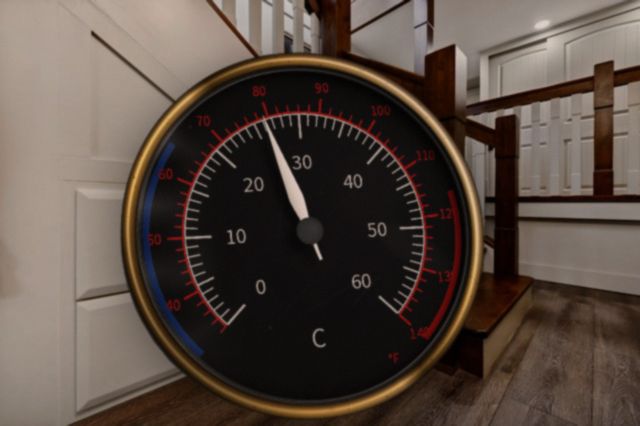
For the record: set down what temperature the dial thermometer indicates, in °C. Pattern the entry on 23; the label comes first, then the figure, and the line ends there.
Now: 26
